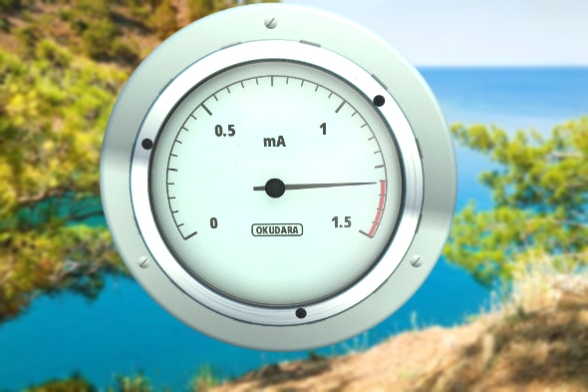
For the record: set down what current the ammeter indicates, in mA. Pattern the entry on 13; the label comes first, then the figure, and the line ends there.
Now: 1.3
